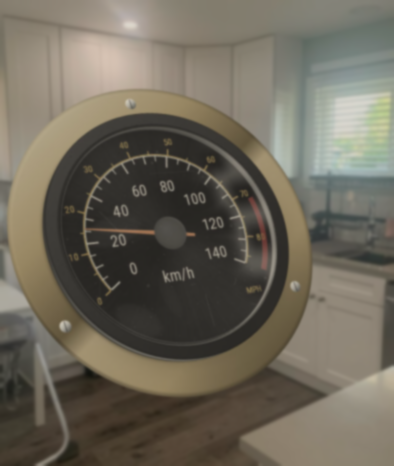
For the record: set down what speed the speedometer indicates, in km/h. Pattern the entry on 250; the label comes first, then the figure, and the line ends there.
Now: 25
